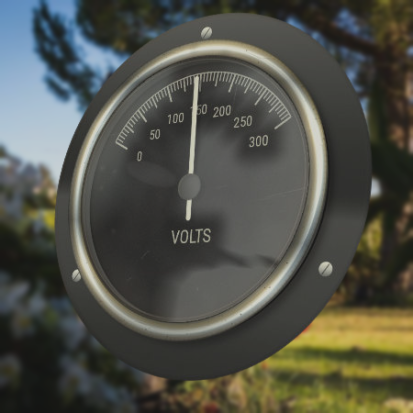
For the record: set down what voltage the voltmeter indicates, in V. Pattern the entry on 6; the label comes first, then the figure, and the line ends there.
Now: 150
